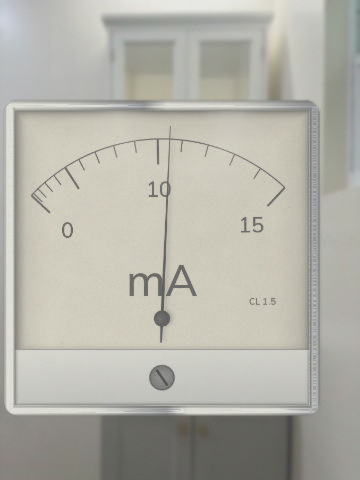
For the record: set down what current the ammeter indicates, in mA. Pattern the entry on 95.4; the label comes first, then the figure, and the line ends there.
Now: 10.5
